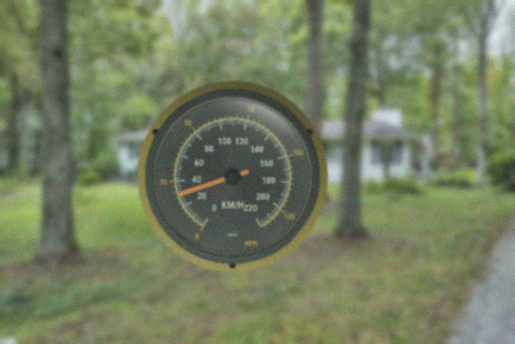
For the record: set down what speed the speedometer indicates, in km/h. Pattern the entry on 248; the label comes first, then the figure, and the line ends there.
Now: 30
